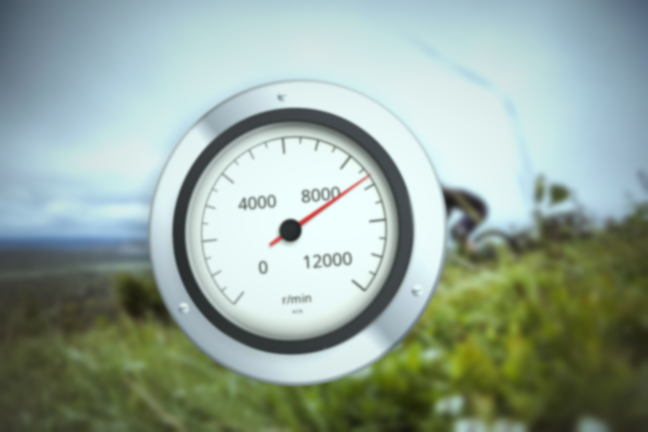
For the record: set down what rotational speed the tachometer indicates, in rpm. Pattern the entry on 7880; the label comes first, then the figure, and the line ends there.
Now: 8750
